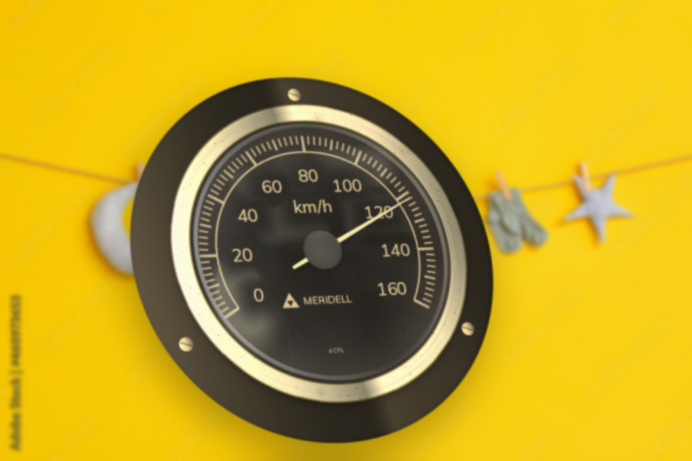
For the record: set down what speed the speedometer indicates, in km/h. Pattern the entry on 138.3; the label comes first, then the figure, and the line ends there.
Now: 122
